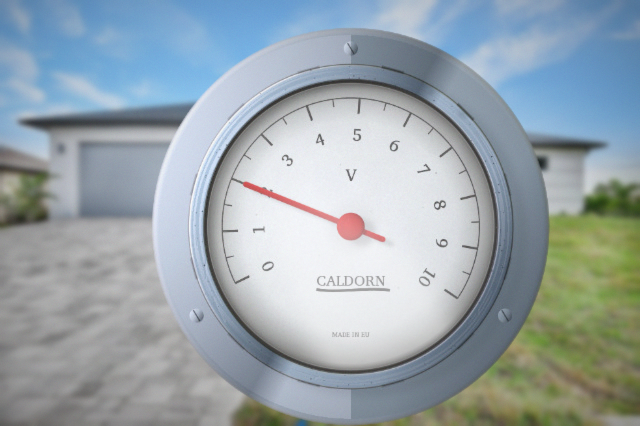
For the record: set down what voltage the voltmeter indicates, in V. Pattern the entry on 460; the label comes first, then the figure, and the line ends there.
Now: 2
